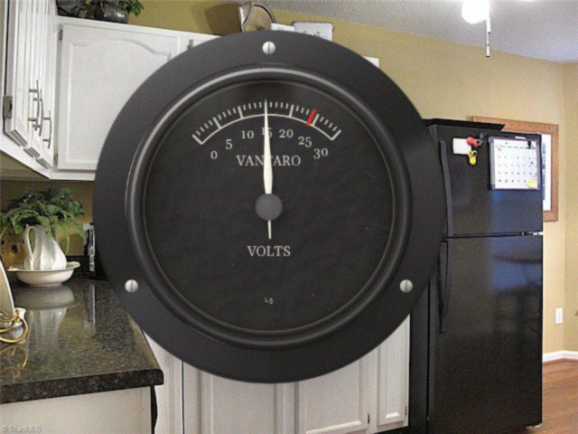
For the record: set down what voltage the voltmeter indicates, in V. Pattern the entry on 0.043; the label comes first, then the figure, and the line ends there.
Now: 15
